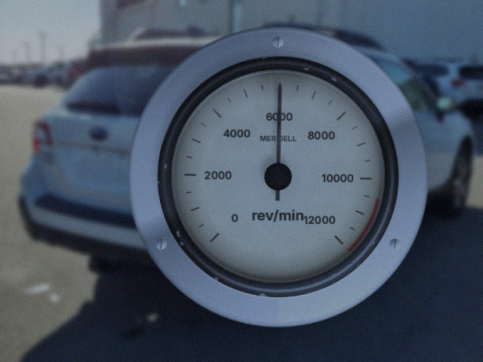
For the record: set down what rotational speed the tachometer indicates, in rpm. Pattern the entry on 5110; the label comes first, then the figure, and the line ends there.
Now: 6000
